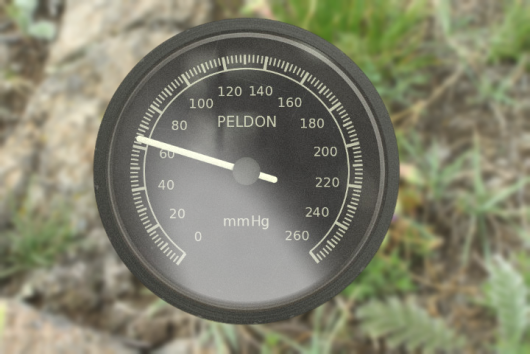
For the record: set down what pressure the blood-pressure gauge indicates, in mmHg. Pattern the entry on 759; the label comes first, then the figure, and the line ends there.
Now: 64
